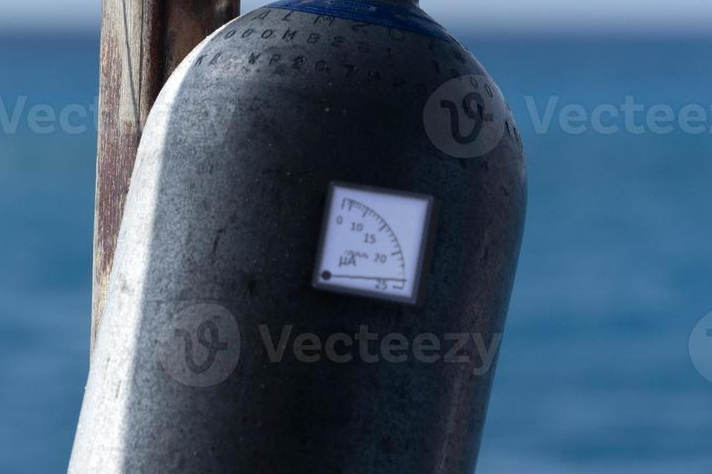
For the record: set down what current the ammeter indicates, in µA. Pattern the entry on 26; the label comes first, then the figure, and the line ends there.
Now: 24
